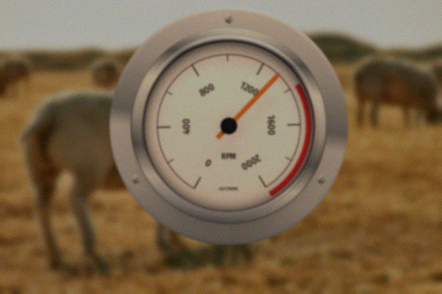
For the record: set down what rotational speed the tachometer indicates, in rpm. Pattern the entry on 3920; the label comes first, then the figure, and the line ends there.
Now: 1300
